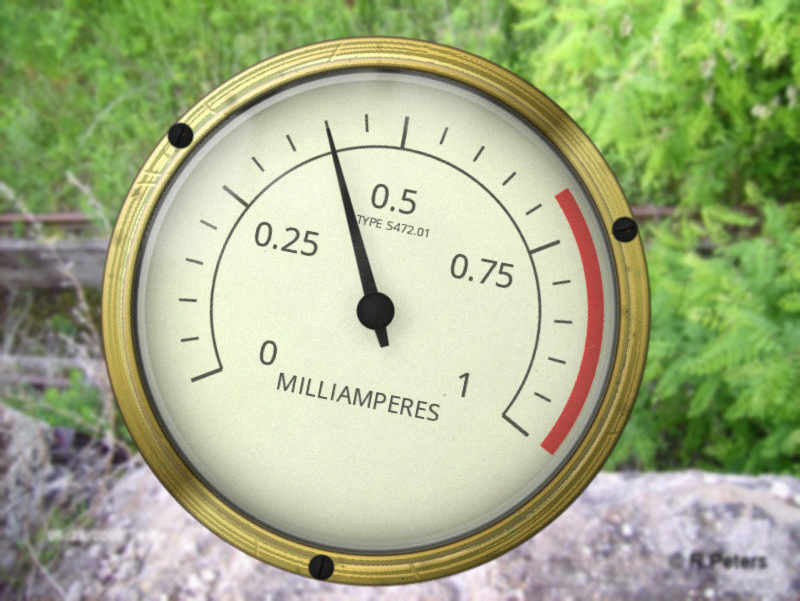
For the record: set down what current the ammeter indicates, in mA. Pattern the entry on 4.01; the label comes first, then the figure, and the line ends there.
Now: 0.4
